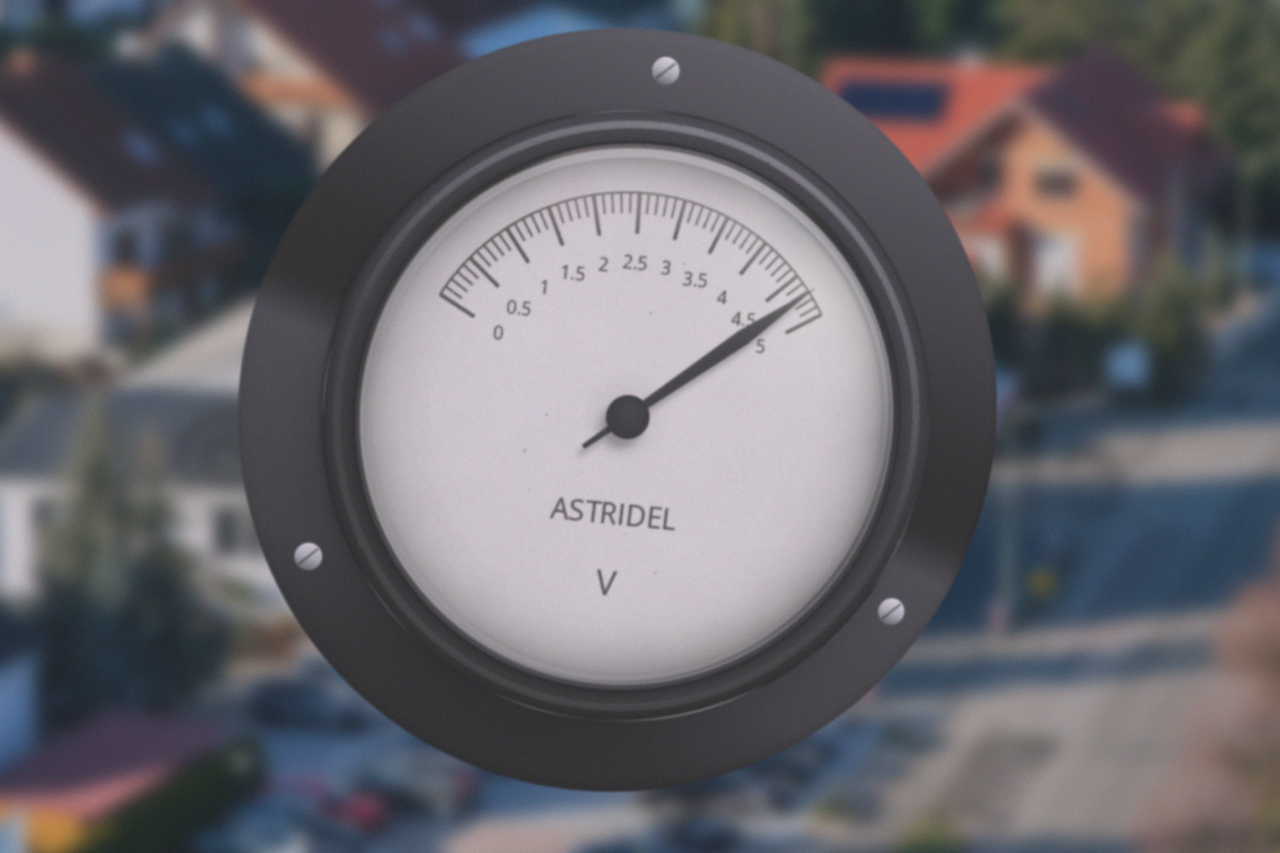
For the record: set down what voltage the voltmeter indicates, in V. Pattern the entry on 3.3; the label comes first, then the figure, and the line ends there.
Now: 4.7
